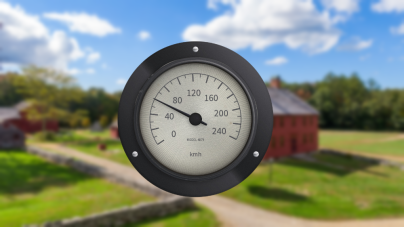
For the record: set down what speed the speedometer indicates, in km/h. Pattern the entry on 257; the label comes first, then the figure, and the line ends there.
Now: 60
